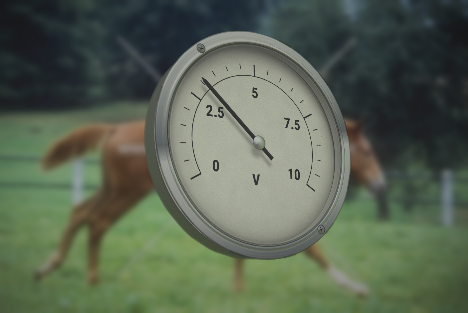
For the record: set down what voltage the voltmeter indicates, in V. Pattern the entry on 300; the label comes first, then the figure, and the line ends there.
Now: 3
